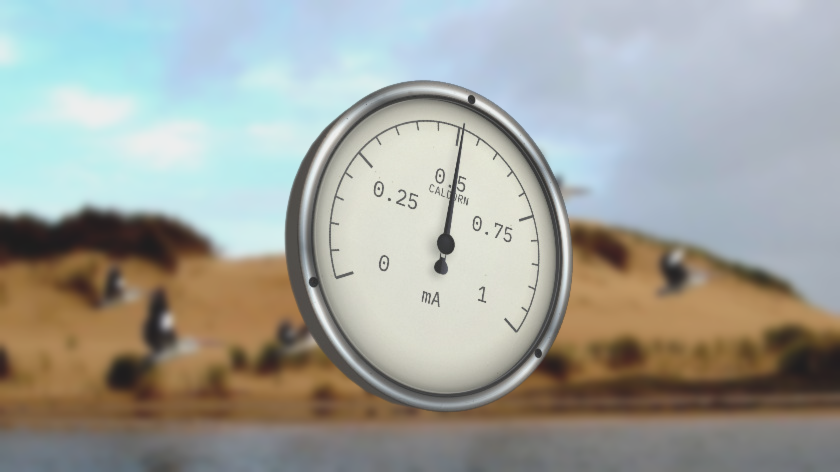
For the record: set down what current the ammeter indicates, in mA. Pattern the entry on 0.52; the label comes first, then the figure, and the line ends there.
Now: 0.5
